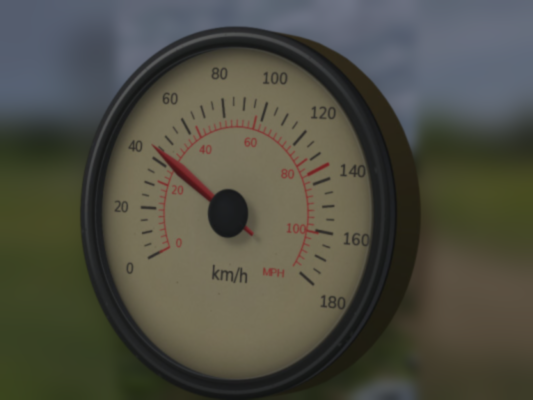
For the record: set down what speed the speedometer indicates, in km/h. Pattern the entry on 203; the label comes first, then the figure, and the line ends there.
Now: 45
